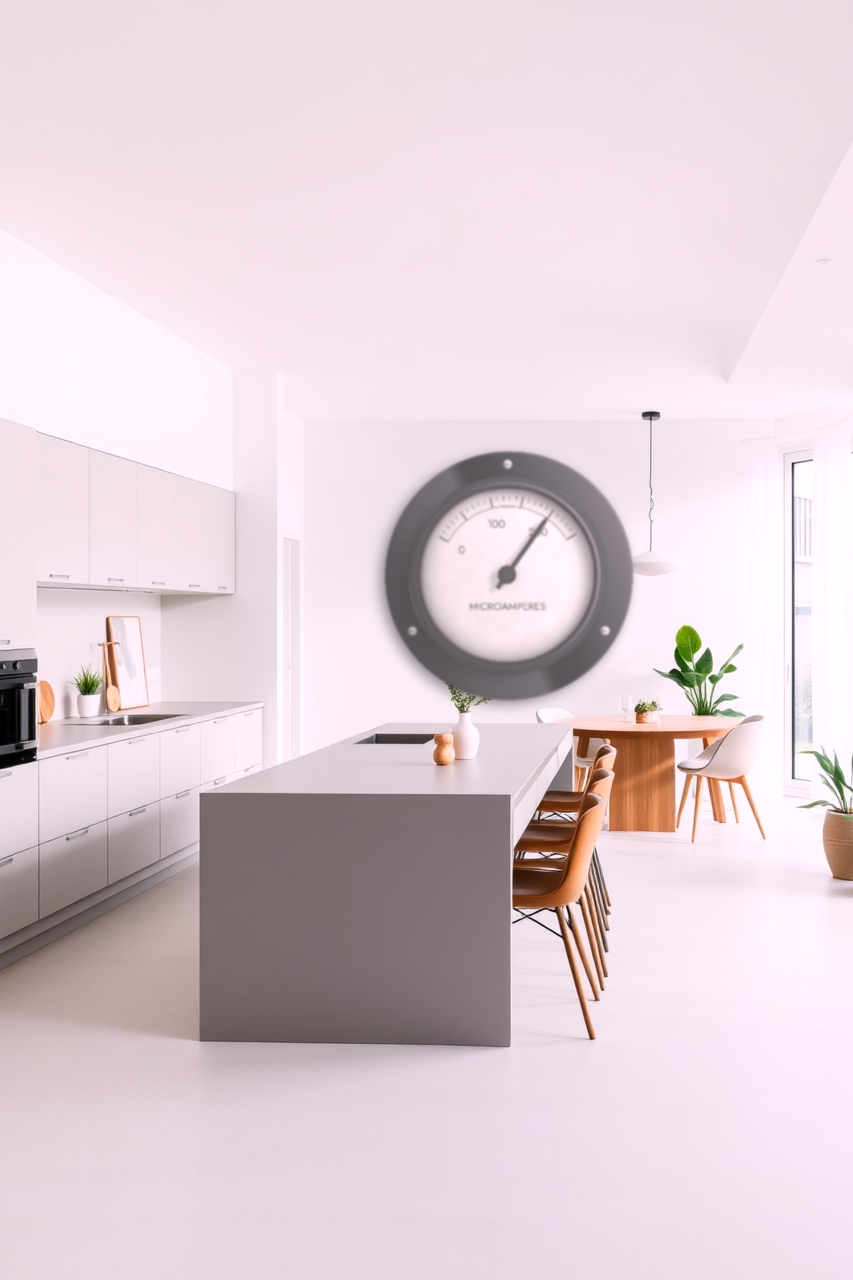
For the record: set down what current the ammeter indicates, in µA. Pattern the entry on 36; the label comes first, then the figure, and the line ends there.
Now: 200
